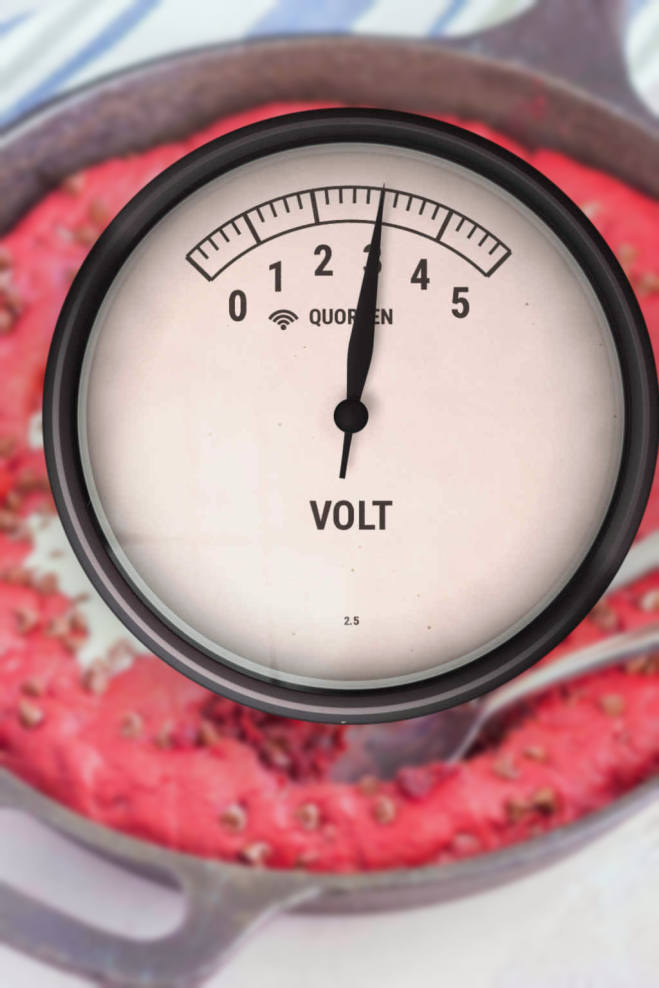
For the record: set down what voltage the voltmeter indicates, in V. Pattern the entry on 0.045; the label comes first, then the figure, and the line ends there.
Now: 3
